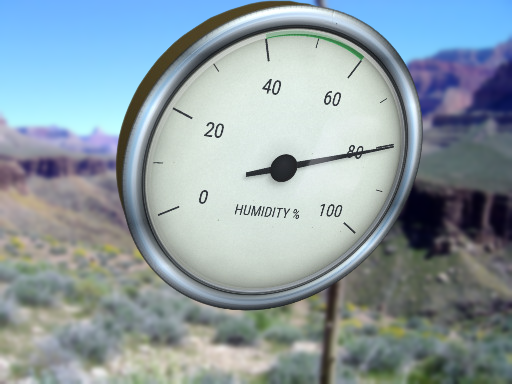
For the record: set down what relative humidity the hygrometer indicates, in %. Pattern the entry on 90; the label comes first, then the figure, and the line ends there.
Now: 80
